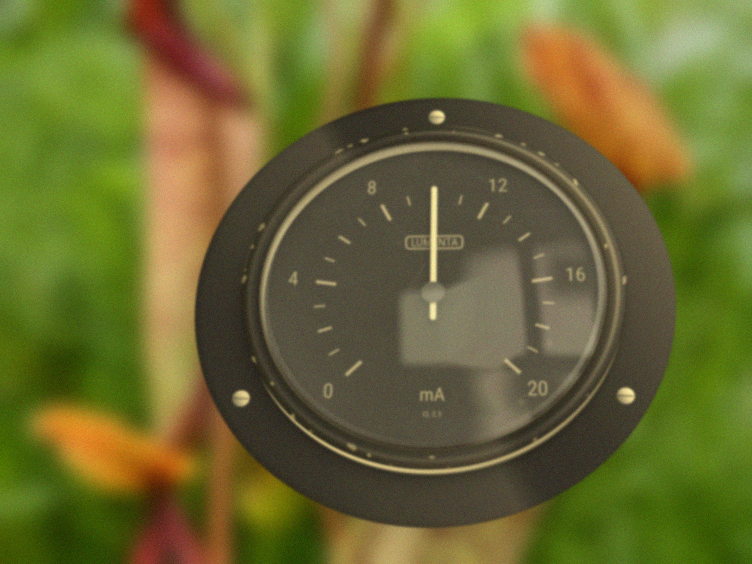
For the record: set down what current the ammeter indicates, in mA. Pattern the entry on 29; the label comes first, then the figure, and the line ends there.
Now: 10
